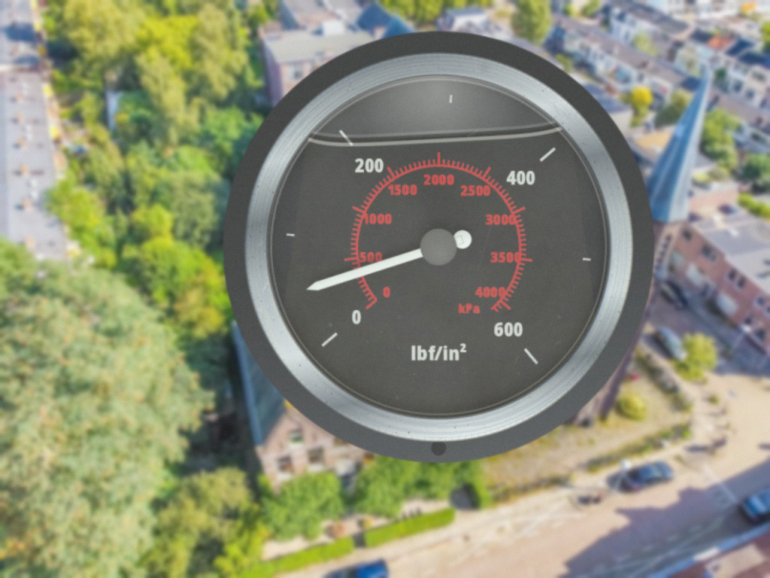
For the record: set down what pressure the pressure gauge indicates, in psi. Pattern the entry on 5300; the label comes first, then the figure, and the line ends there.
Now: 50
